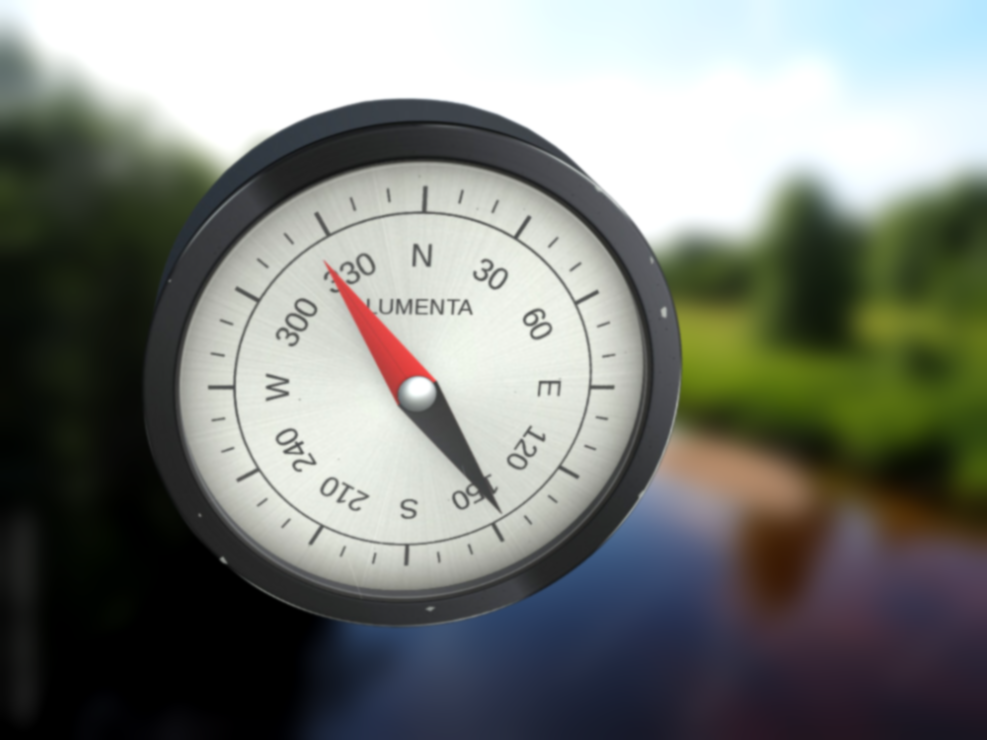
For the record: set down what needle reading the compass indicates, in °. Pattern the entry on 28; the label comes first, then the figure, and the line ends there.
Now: 325
